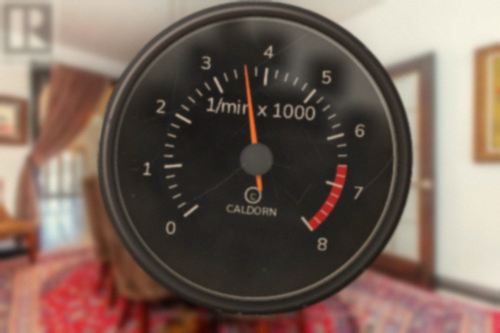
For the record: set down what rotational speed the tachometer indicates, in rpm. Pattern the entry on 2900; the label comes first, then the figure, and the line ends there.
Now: 3600
